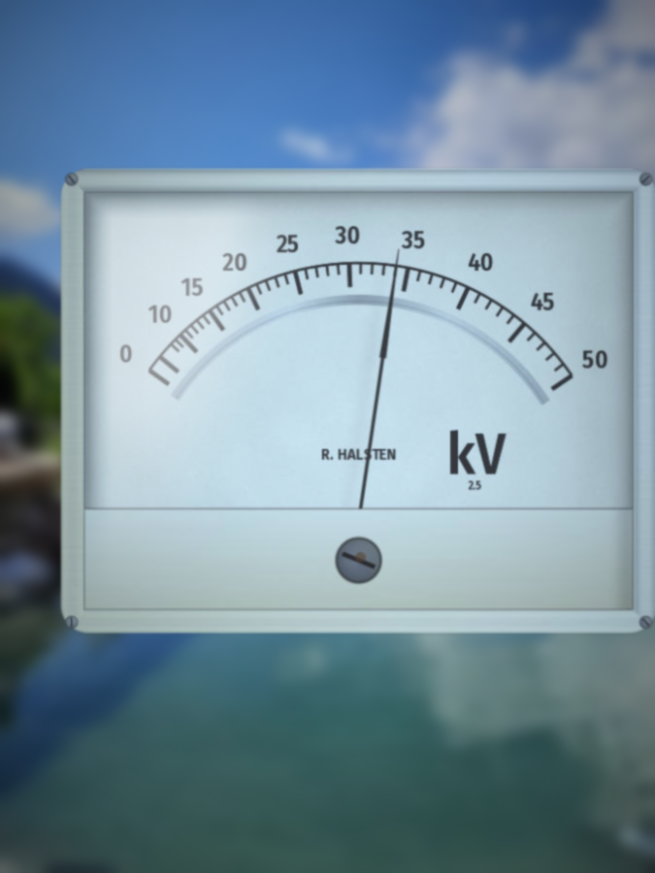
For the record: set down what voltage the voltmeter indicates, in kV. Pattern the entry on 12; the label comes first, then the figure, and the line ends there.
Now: 34
